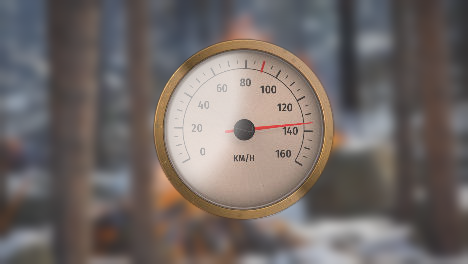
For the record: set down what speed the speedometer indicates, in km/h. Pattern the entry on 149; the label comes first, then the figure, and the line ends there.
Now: 135
